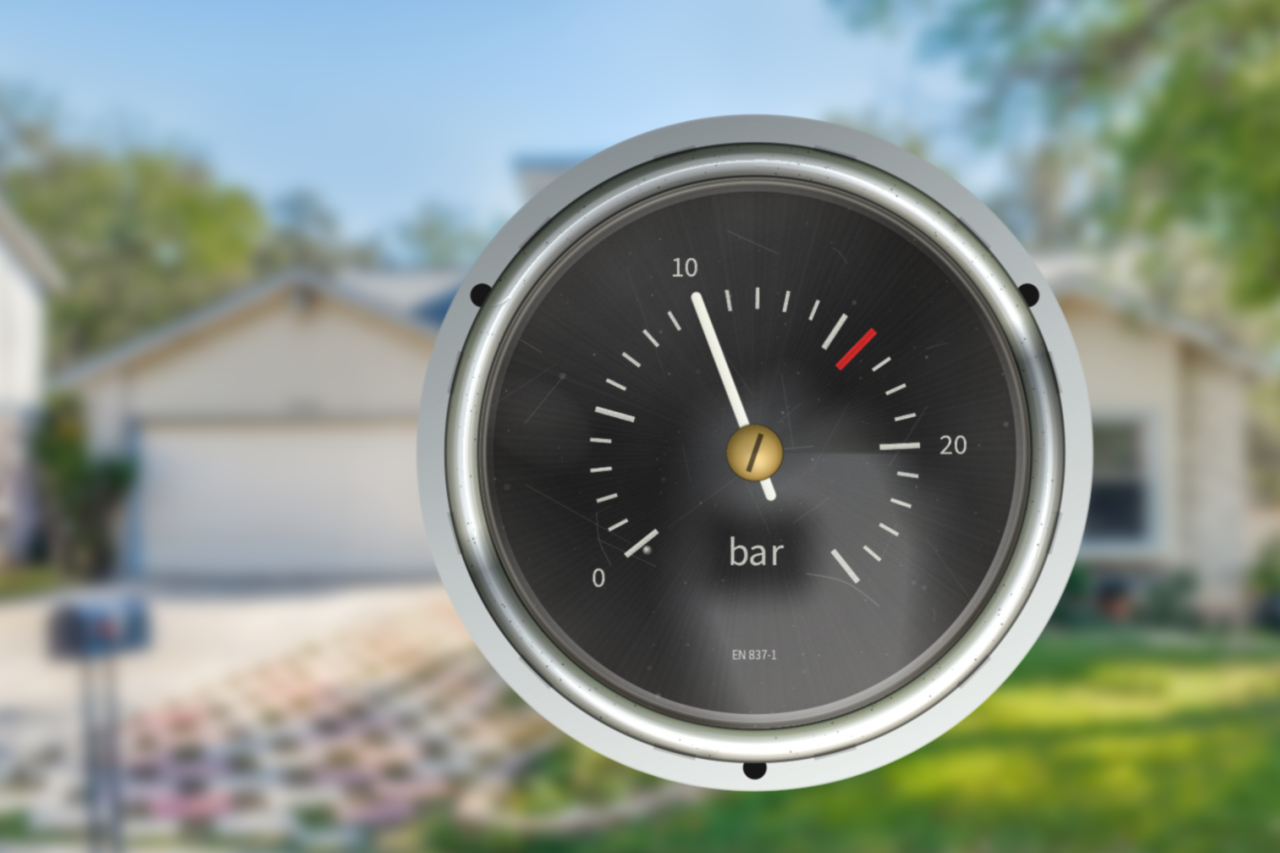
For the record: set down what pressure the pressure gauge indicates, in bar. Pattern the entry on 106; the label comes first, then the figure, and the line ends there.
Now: 10
